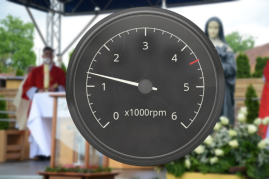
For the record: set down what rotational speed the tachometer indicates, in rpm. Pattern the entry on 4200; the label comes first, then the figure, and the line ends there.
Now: 1300
